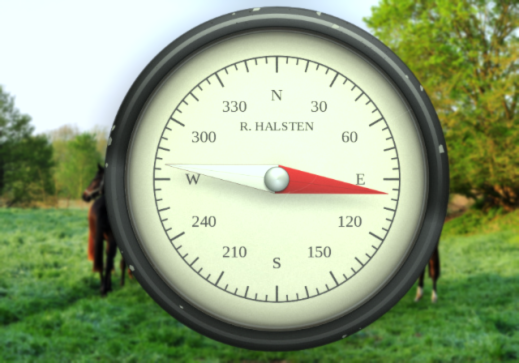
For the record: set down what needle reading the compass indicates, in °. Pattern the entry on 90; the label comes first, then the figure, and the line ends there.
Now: 97.5
